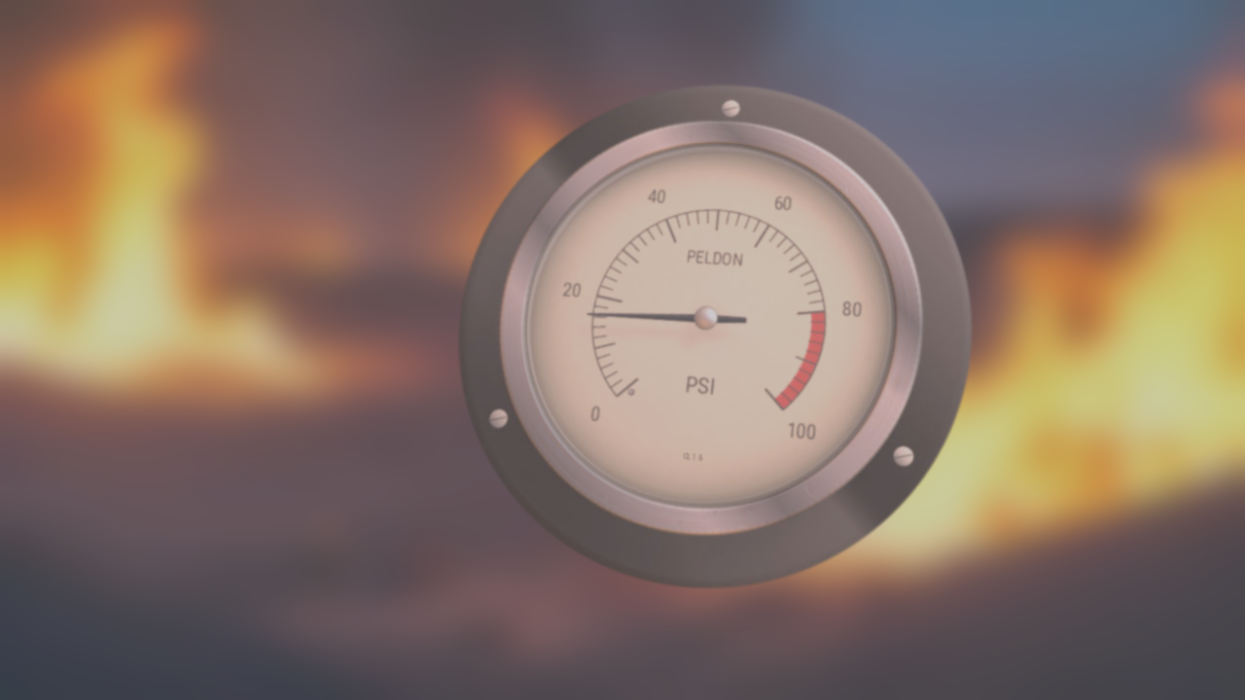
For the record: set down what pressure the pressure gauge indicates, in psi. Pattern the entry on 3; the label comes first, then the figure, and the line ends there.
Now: 16
